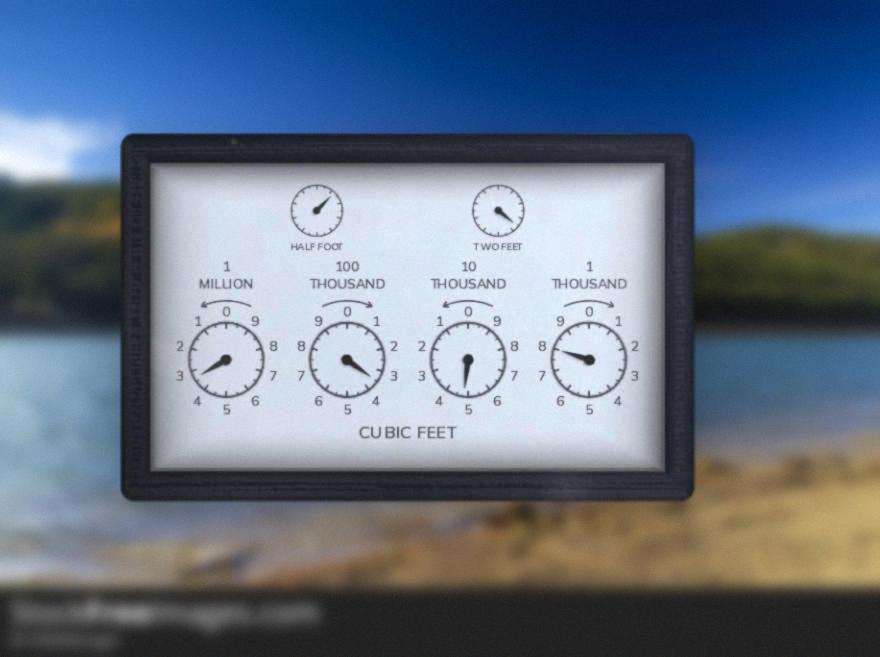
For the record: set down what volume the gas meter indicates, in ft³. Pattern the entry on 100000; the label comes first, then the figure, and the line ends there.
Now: 334800
